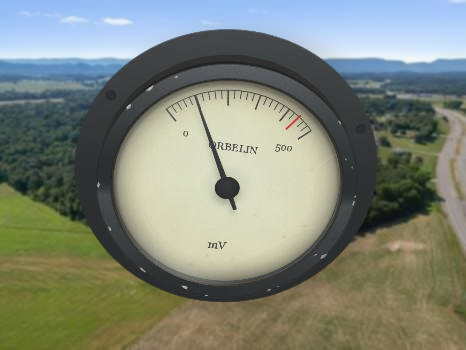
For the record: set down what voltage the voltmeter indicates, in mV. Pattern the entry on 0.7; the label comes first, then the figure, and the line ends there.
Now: 100
